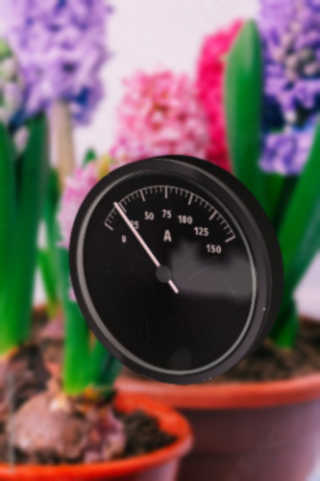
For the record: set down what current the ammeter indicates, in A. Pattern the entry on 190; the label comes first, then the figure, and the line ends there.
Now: 25
